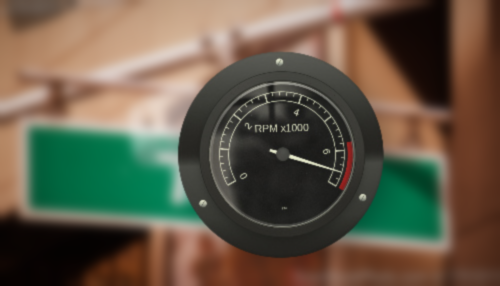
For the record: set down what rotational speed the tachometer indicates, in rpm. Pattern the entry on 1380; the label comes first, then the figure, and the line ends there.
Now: 6600
